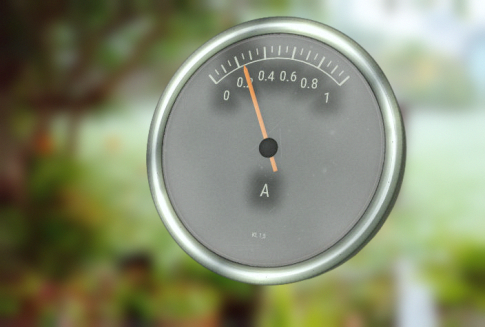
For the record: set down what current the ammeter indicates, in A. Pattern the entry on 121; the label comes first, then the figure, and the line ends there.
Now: 0.25
